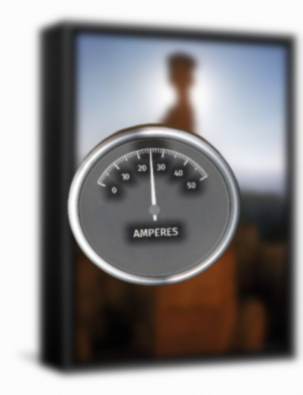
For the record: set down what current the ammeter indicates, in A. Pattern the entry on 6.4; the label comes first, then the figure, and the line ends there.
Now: 25
